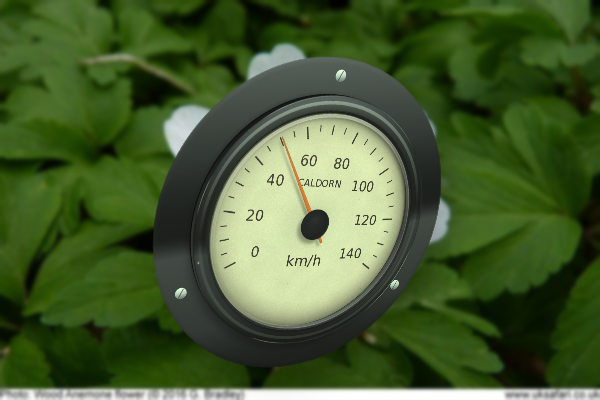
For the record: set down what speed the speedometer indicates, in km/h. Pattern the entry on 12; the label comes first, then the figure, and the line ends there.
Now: 50
